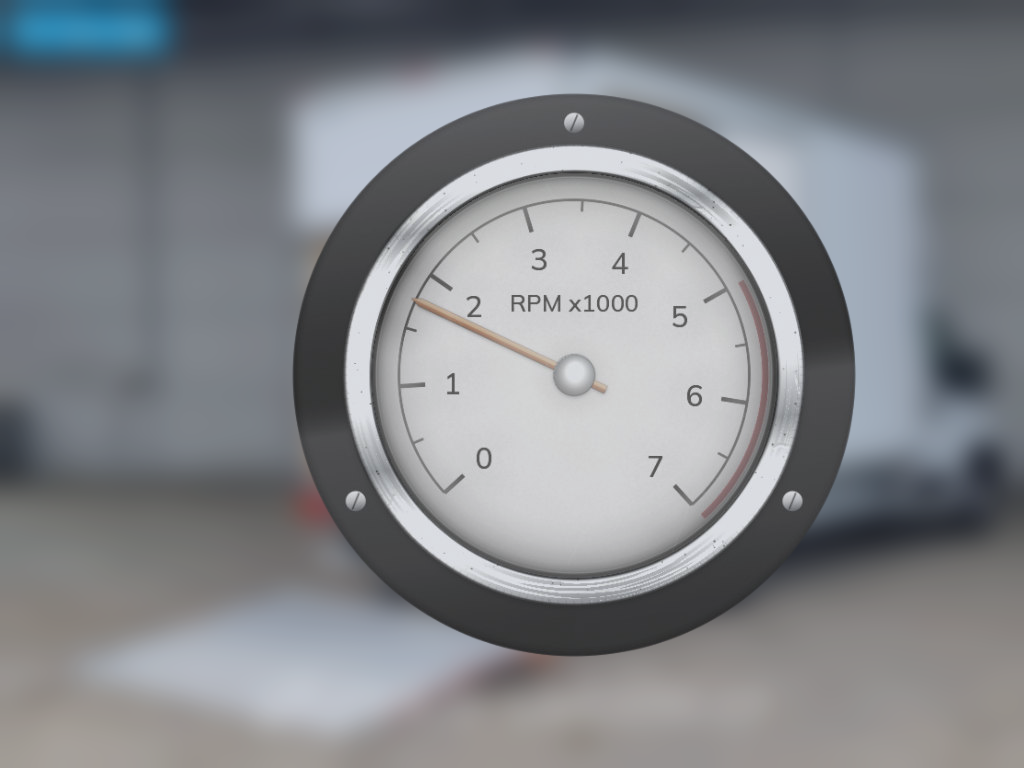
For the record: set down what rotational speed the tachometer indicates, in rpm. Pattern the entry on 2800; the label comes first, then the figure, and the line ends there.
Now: 1750
